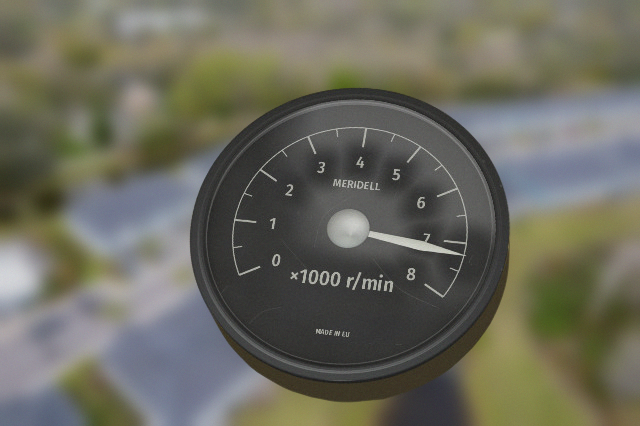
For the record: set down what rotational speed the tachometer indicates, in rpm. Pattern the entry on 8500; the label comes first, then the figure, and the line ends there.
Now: 7250
